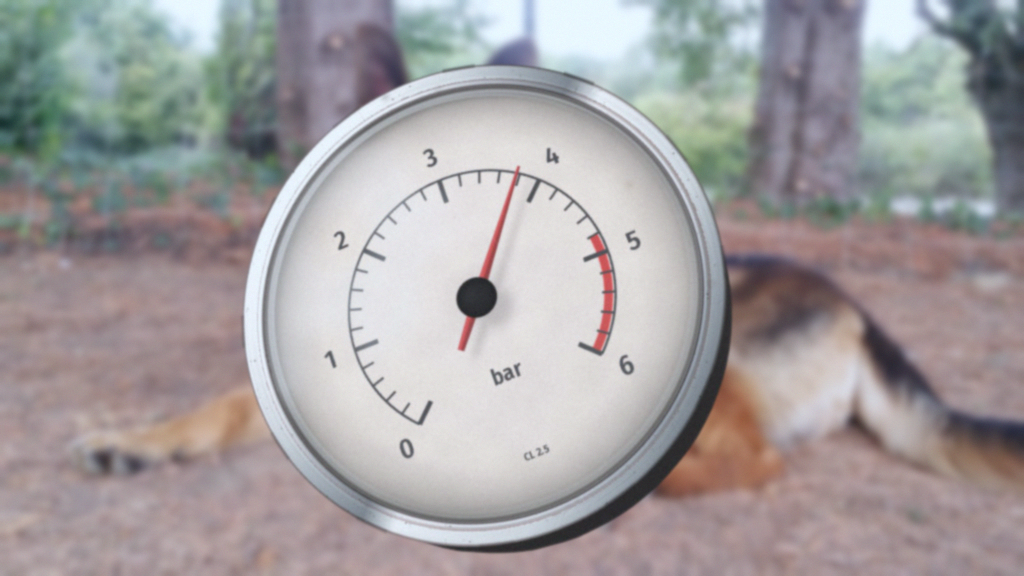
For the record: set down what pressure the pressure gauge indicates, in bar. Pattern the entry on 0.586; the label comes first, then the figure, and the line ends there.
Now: 3.8
